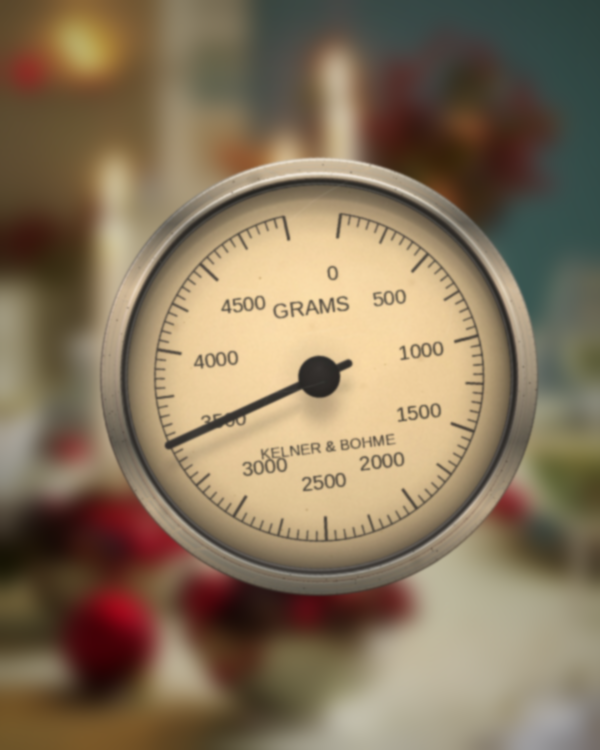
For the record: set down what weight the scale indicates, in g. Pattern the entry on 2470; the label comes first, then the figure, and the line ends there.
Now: 3500
